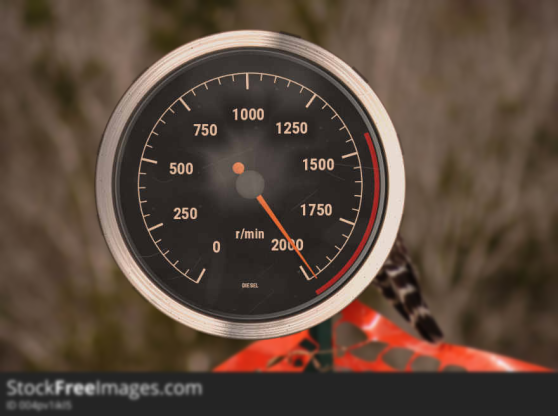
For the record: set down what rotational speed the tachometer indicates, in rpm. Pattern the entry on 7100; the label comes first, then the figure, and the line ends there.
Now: 1975
